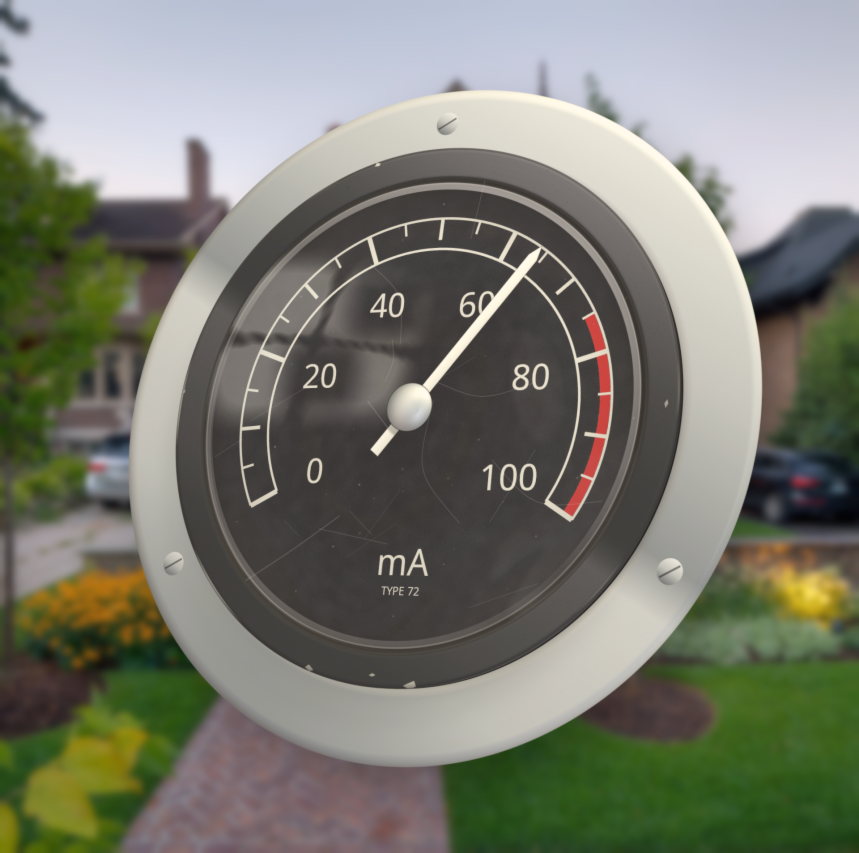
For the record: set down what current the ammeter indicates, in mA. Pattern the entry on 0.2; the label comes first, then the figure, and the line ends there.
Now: 65
